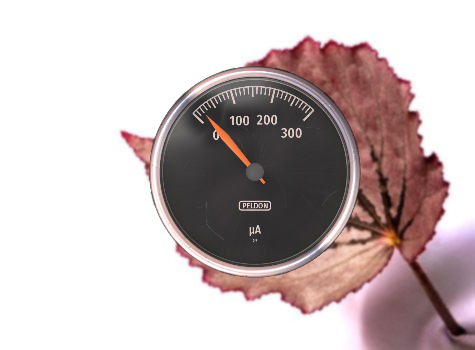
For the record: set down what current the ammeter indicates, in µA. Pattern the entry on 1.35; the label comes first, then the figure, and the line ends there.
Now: 20
